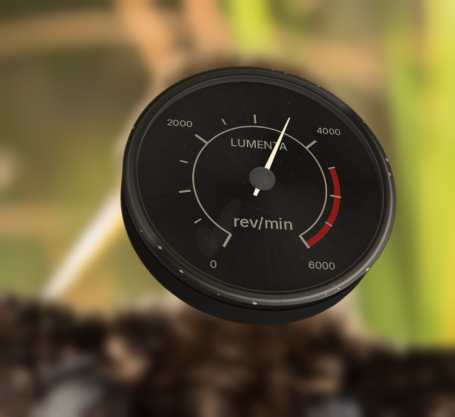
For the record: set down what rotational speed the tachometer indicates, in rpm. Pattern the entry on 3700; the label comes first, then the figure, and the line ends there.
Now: 3500
